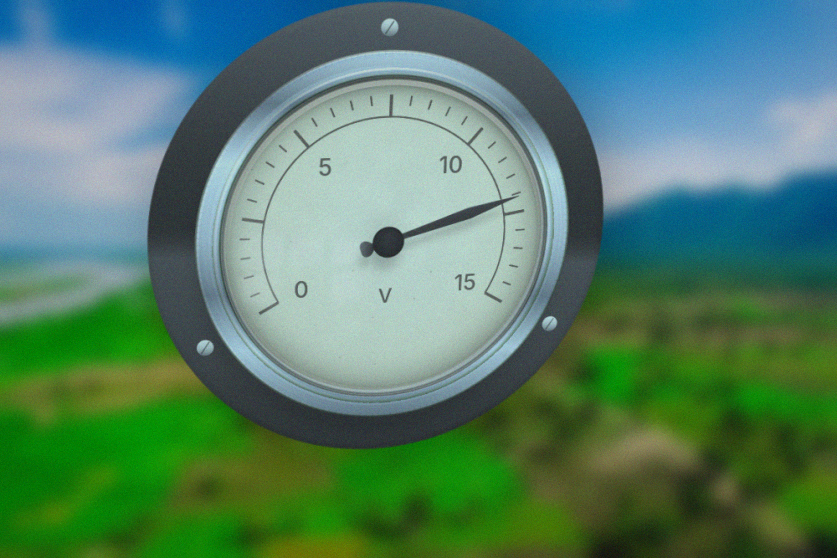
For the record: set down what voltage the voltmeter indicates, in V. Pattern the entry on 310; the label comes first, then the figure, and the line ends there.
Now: 12
